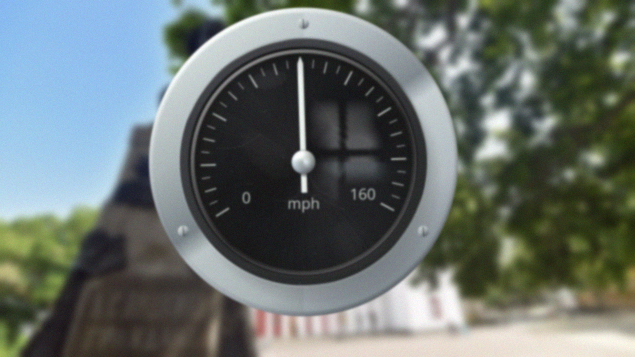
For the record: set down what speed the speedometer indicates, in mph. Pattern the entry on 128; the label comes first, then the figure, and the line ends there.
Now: 80
